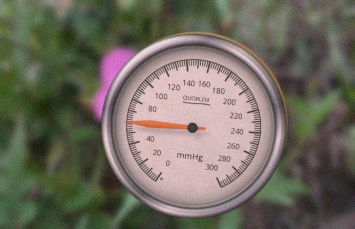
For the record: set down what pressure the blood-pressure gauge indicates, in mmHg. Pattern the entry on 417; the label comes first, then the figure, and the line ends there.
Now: 60
